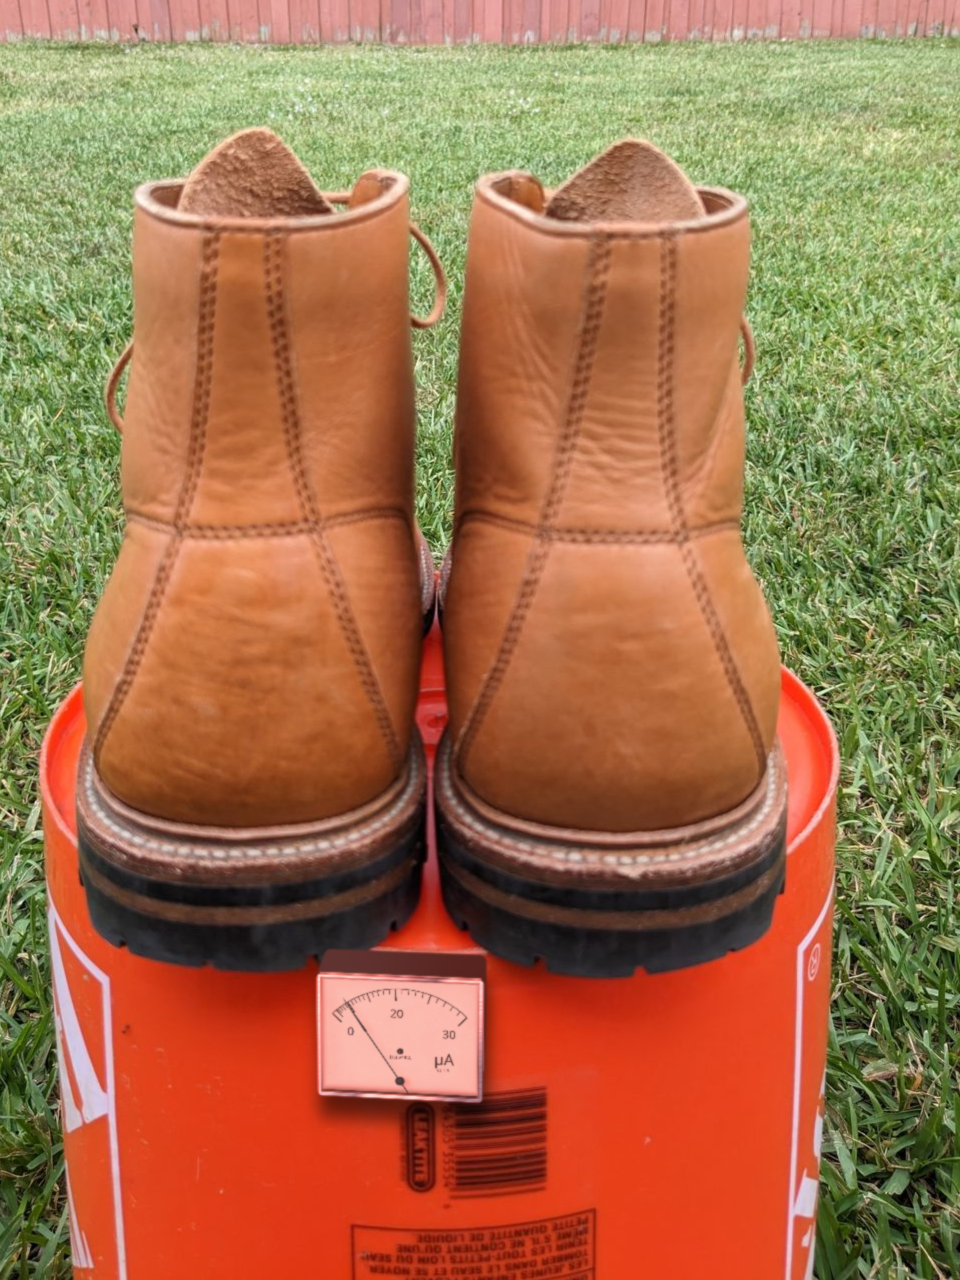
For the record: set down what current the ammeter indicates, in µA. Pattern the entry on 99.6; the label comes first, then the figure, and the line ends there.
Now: 10
